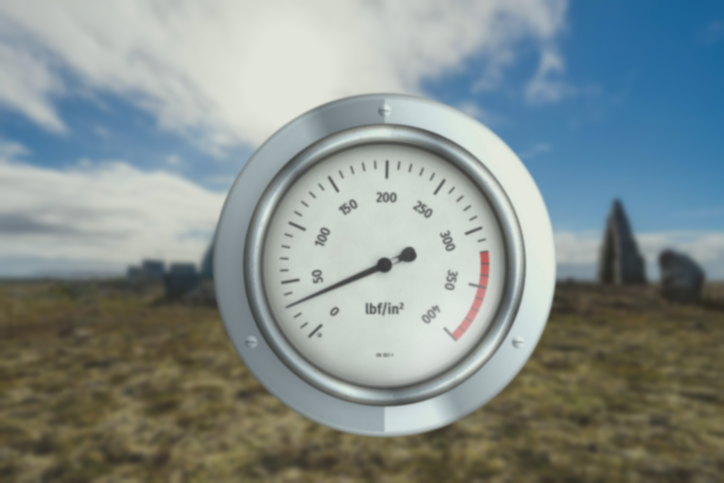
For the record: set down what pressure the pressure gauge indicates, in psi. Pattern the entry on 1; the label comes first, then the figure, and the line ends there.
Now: 30
